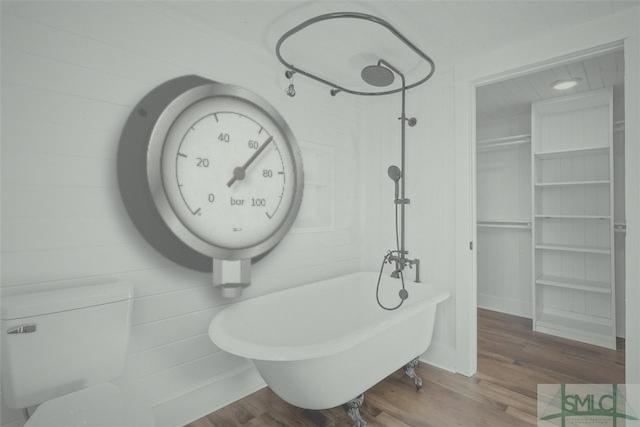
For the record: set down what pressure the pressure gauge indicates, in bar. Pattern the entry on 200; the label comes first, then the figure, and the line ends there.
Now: 65
